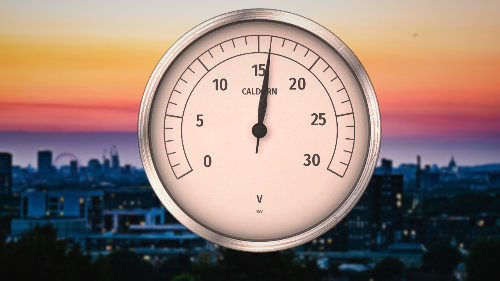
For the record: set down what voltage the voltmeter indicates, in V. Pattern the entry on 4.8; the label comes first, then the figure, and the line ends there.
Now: 16
